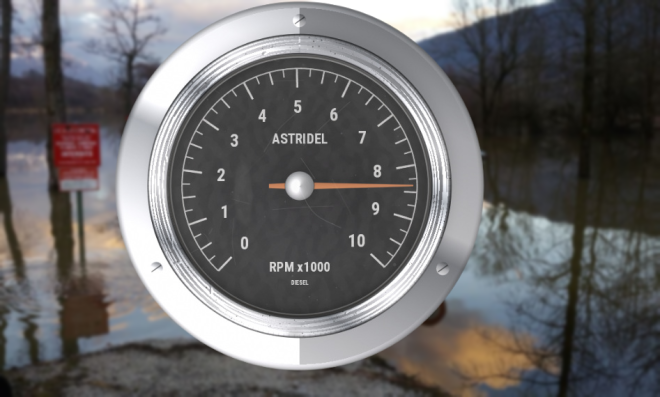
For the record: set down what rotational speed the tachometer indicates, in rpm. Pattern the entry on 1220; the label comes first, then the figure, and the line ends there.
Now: 8375
